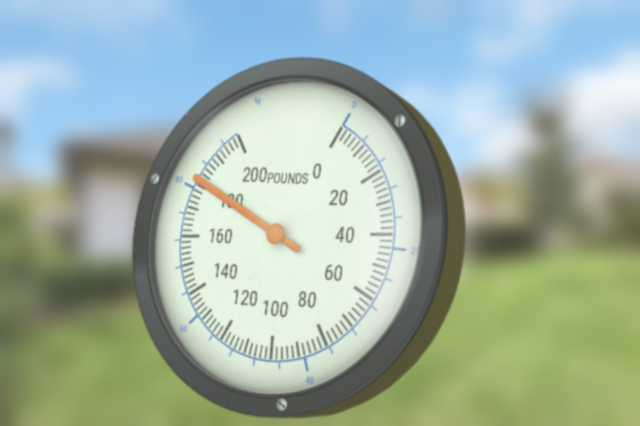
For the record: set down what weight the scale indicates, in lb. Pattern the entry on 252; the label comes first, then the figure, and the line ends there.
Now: 180
